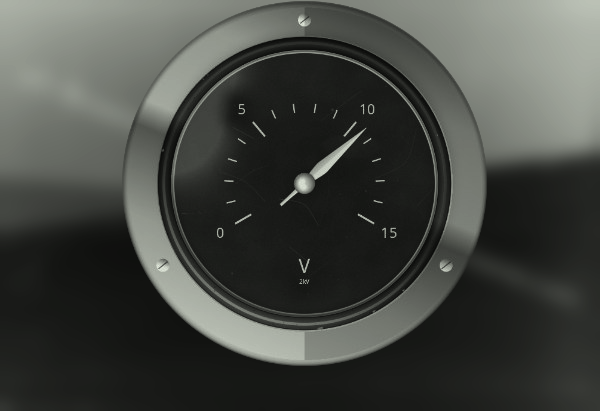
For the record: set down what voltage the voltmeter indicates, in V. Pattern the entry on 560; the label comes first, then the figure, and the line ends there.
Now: 10.5
